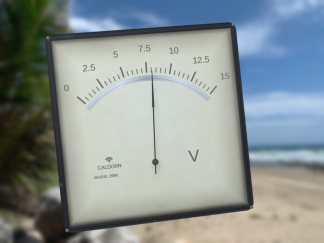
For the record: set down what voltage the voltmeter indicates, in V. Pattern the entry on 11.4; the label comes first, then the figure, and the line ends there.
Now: 8
